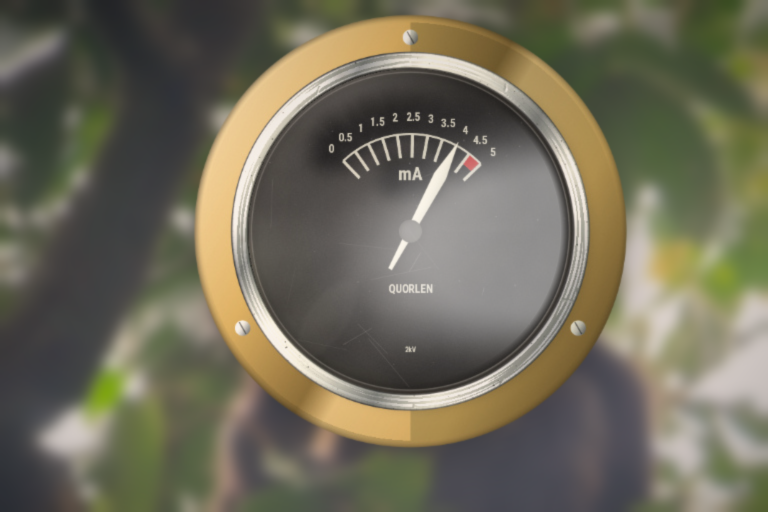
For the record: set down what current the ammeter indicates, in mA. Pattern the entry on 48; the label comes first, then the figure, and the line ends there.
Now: 4
